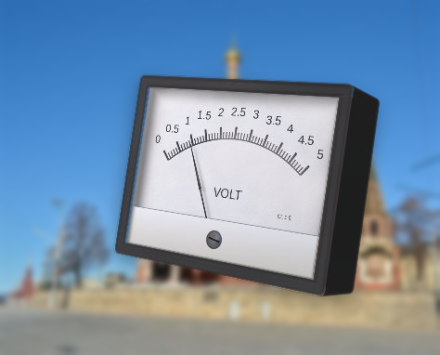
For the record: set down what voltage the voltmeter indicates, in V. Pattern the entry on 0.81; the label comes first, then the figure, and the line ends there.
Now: 1
